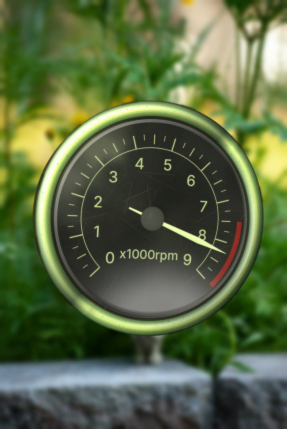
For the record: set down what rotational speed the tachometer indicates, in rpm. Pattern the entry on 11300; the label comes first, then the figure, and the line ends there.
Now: 8250
